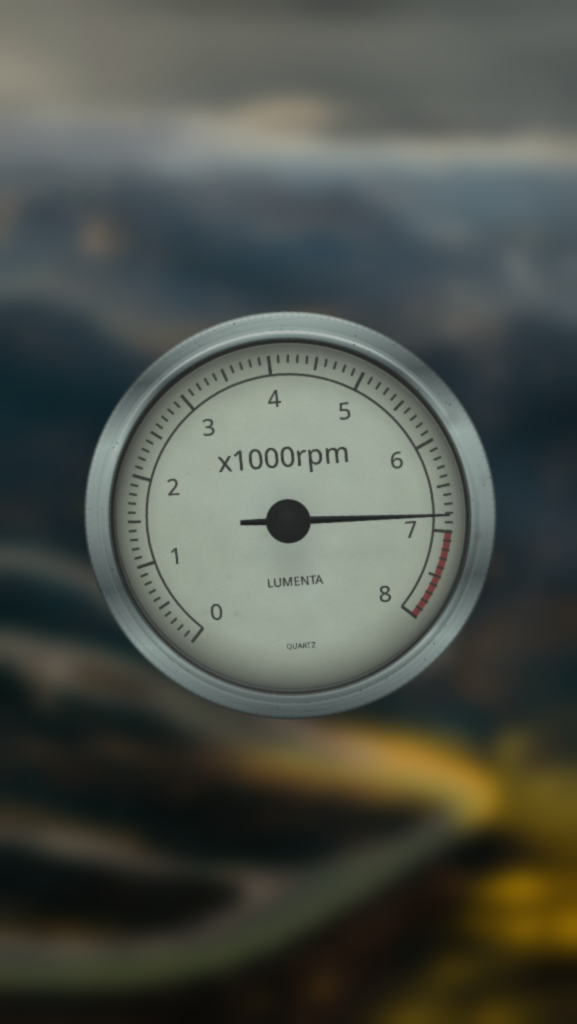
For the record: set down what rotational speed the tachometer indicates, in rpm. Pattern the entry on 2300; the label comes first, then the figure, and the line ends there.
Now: 6800
